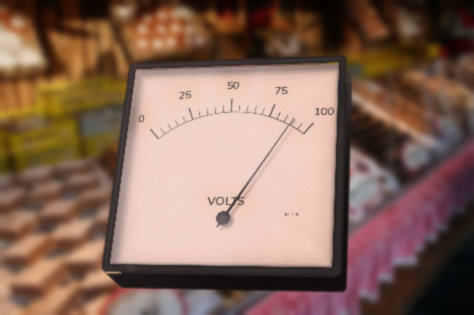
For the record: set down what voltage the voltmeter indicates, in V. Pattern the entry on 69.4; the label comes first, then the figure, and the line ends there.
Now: 90
